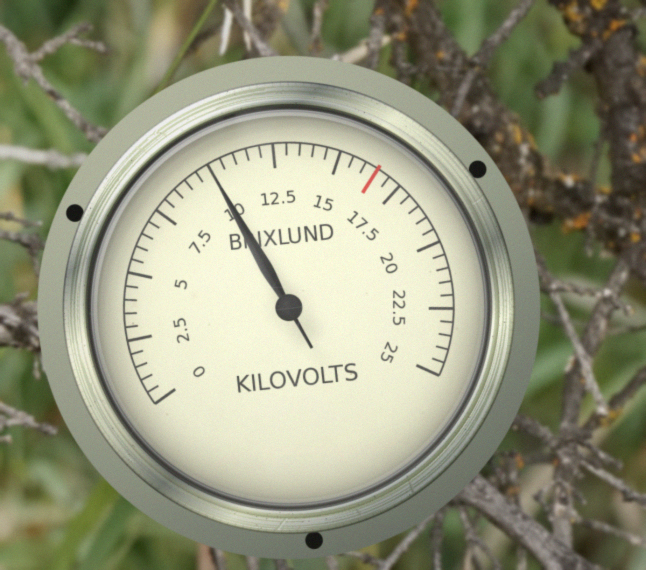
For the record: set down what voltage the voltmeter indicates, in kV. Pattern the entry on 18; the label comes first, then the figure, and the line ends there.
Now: 10
